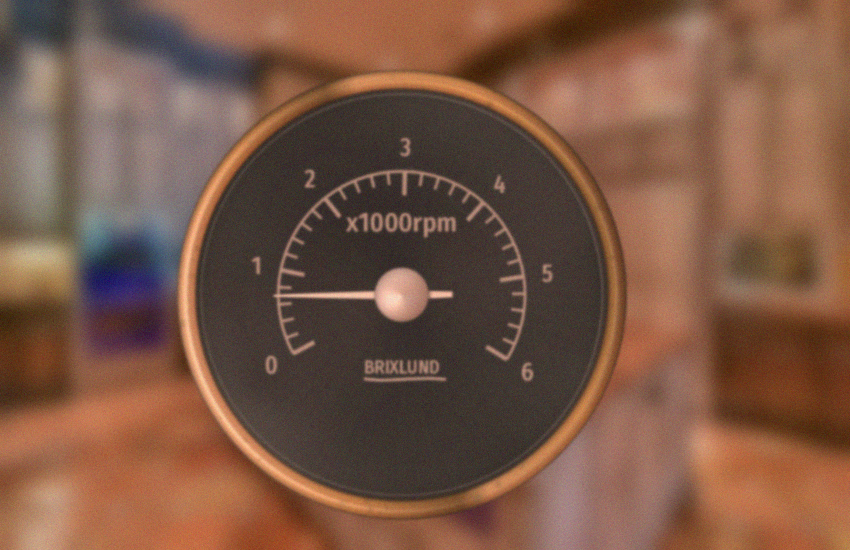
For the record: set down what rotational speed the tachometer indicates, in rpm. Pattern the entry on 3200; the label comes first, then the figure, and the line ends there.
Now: 700
